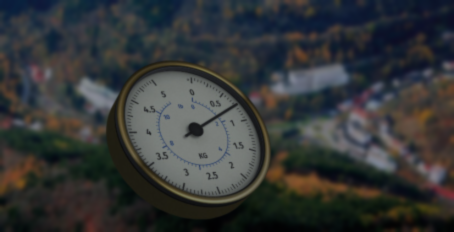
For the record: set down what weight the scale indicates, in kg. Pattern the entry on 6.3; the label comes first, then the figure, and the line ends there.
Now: 0.75
